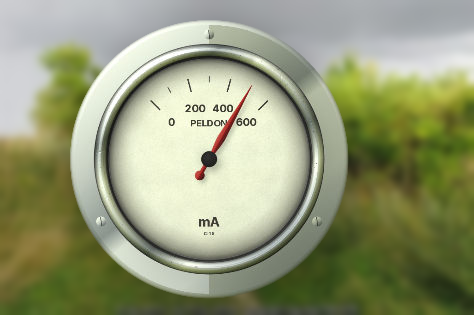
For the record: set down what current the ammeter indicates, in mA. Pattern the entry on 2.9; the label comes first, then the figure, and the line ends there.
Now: 500
